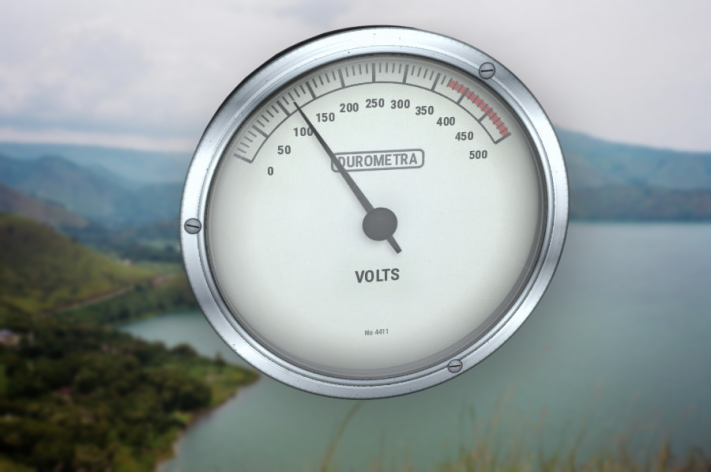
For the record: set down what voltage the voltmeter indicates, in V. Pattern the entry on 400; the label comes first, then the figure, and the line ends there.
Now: 120
